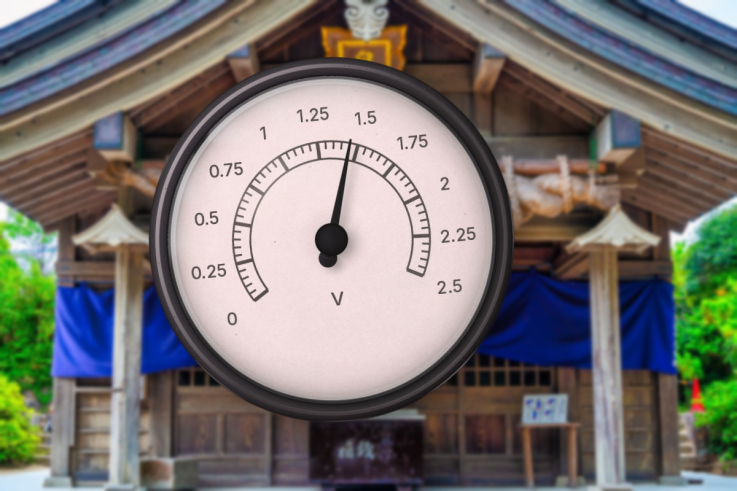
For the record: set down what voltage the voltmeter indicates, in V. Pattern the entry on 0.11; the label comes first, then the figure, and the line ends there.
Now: 1.45
